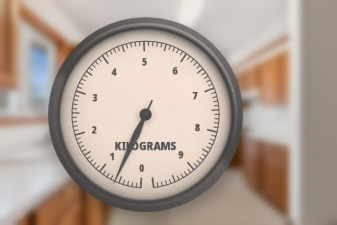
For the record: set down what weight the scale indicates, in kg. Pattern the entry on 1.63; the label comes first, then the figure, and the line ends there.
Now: 0.6
